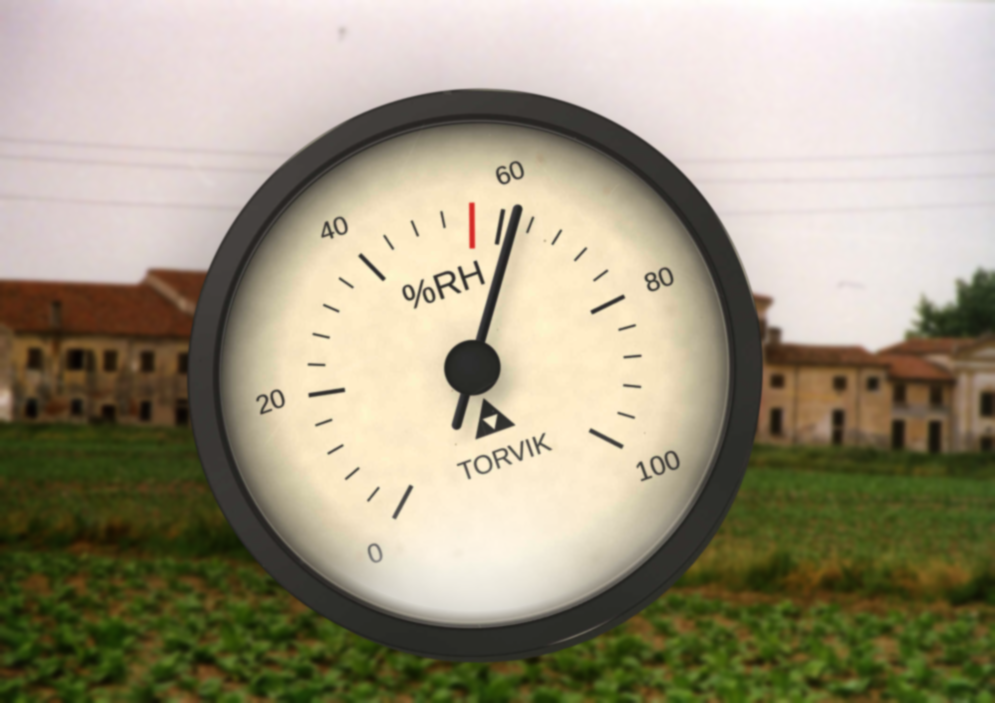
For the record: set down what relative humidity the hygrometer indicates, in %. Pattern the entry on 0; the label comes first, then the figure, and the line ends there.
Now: 62
